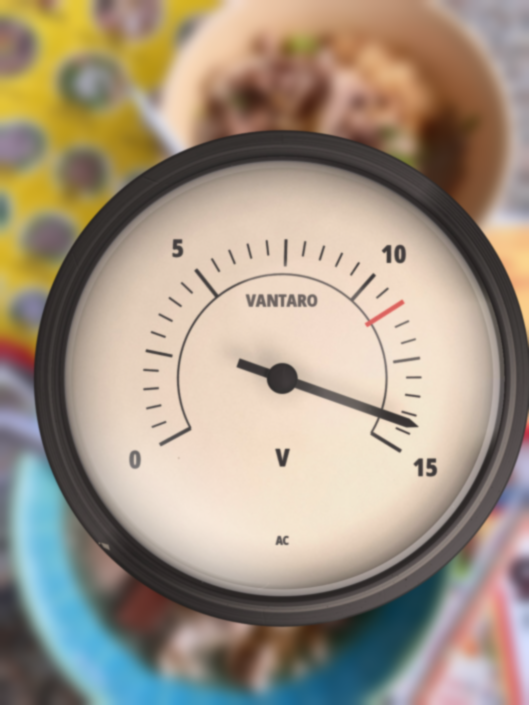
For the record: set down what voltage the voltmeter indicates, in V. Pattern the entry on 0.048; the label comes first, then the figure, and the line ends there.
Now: 14.25
